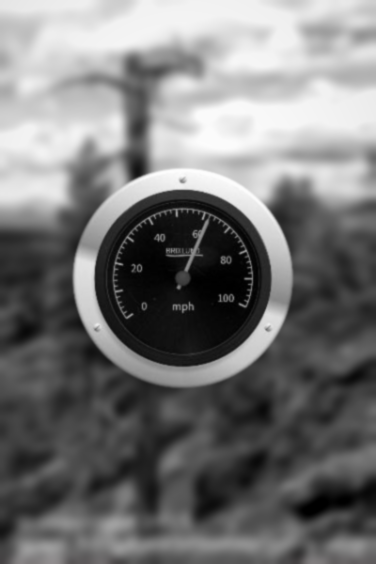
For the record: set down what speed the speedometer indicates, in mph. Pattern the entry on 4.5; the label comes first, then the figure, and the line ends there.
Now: 62
